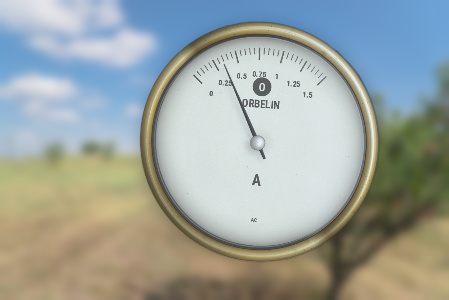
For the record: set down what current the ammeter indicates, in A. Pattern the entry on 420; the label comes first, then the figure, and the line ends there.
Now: 0.35
